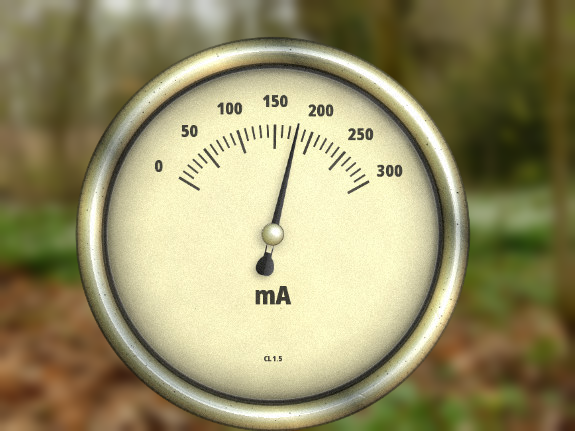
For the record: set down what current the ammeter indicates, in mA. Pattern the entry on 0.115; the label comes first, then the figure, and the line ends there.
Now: 180
